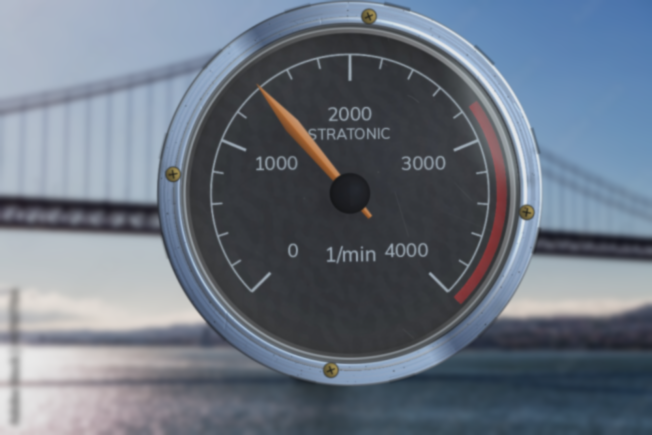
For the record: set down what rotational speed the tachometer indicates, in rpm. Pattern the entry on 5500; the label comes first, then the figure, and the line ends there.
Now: 1400
